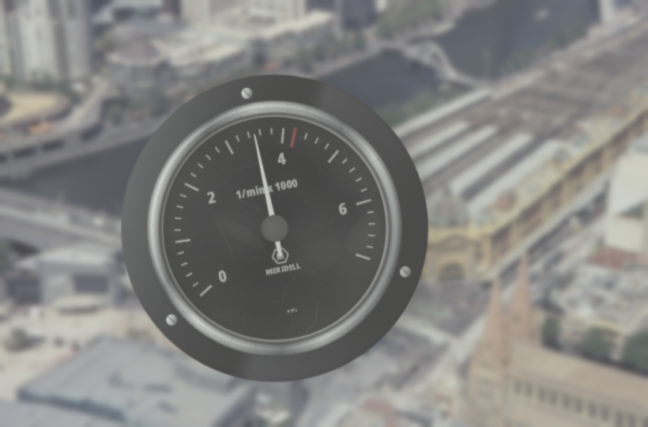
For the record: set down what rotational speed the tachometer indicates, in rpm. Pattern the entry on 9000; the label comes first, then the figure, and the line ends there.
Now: 3500
